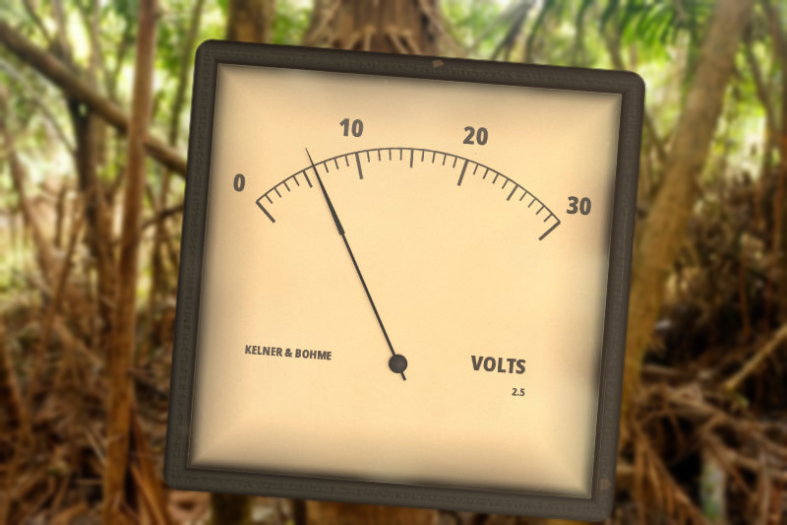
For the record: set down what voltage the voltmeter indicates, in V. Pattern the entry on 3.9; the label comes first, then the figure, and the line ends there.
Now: 6
